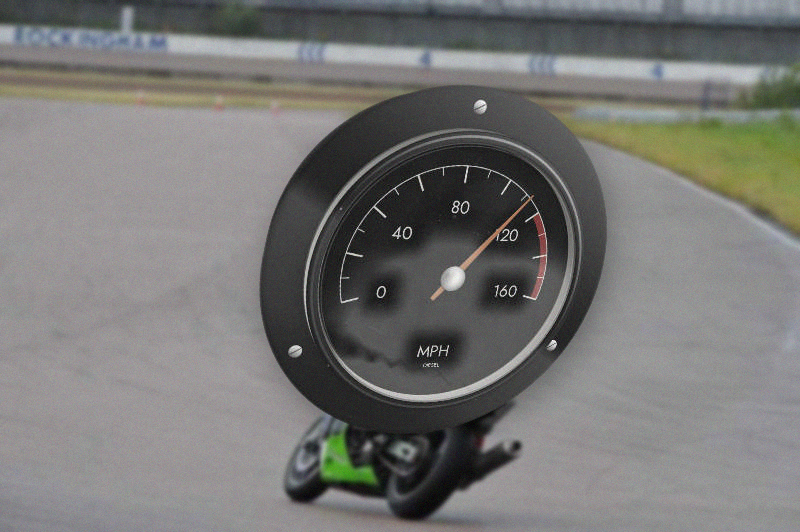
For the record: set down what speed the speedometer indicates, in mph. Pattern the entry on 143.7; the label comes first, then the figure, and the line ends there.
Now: 110
